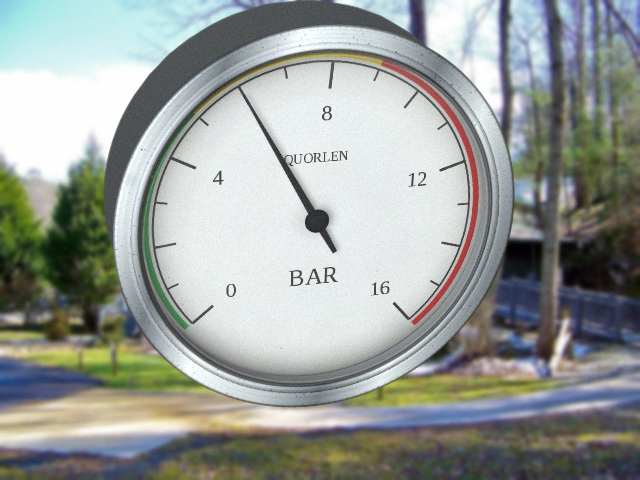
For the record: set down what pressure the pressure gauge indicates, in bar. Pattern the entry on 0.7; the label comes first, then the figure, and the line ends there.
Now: 6
